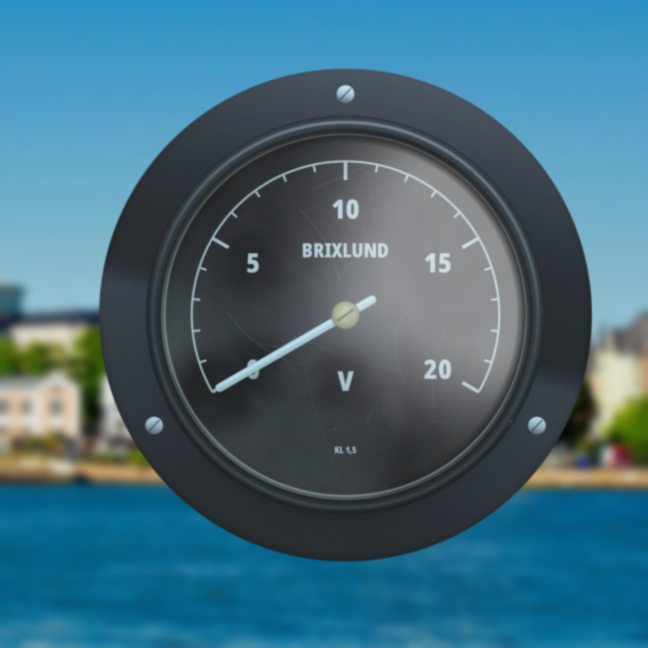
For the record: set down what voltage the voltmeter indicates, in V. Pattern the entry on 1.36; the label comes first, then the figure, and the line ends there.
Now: 0
